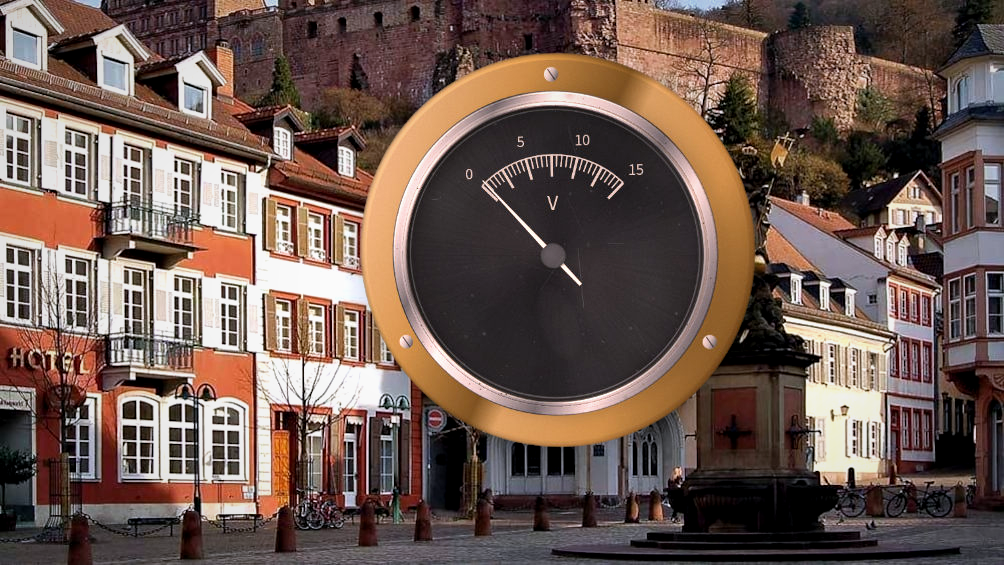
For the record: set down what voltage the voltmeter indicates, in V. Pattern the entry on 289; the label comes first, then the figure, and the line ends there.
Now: 0.5
